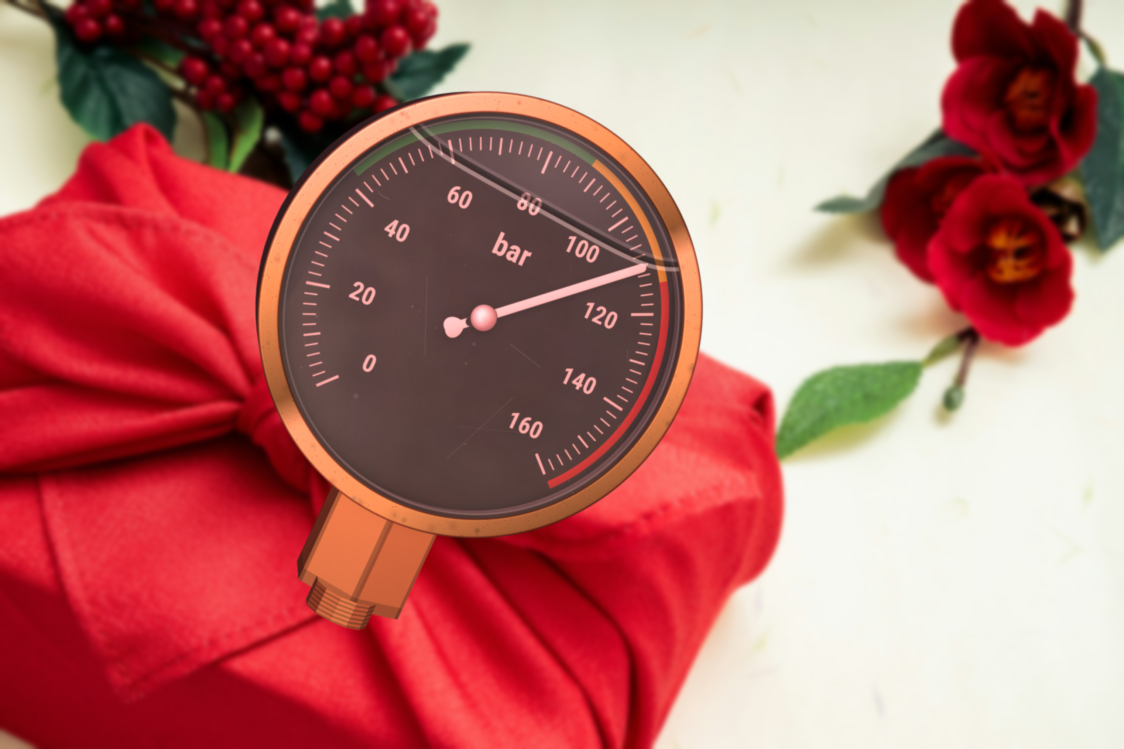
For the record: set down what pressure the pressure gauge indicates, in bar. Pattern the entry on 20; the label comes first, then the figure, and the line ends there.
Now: 110
